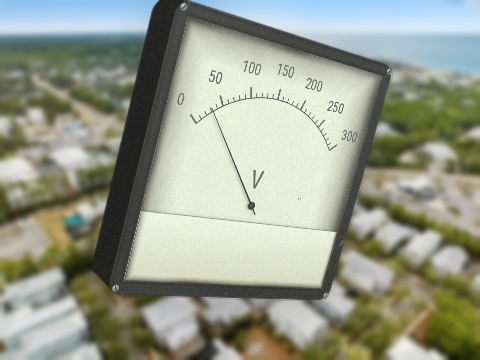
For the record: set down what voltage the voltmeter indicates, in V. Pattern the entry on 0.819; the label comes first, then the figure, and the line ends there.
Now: 30
